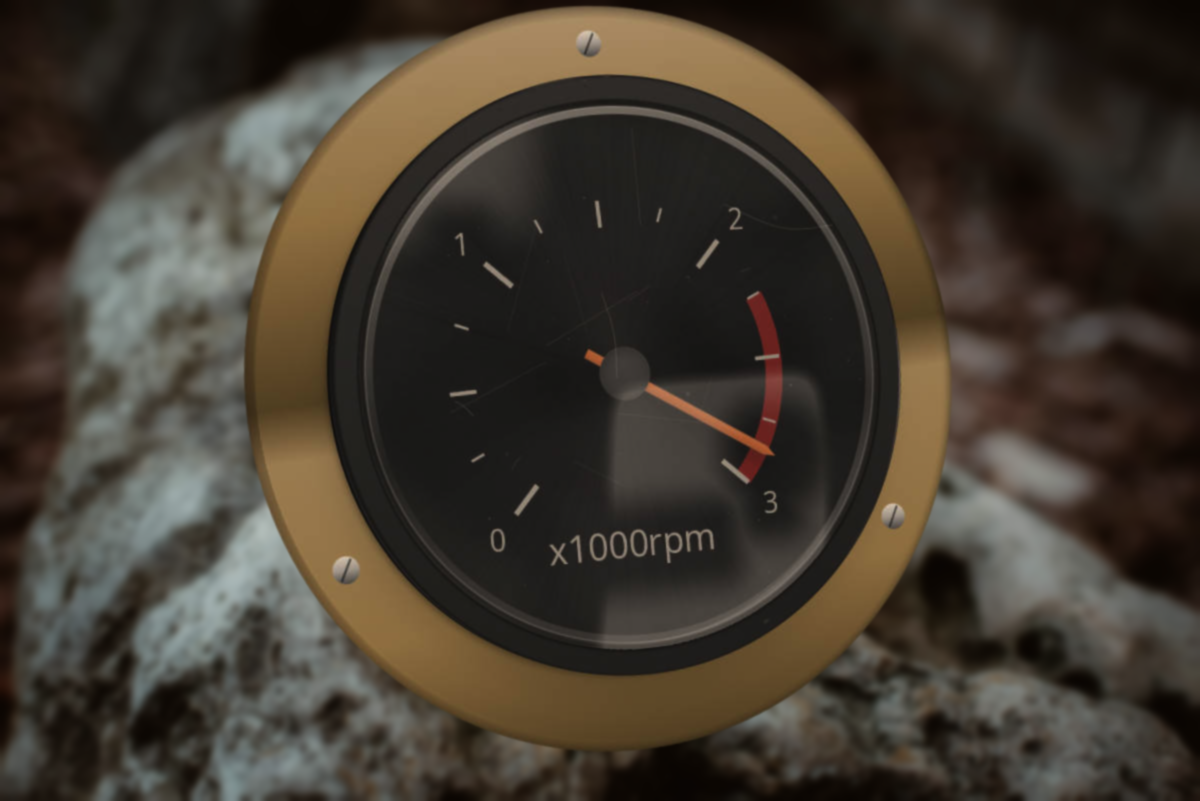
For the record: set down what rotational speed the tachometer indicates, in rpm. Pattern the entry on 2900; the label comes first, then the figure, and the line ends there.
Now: 2875
